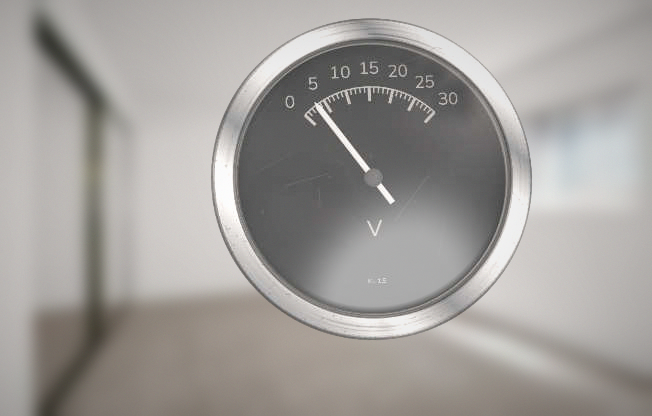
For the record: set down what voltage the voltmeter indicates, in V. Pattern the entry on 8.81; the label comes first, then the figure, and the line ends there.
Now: 3
